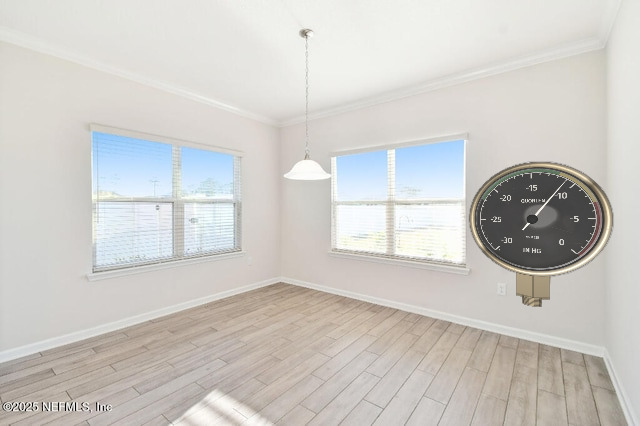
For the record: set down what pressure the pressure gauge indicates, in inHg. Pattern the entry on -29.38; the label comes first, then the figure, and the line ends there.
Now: -11
